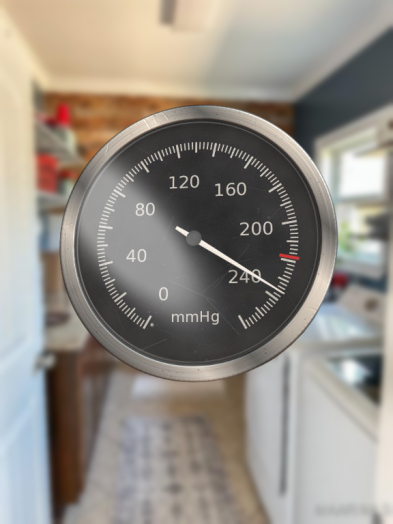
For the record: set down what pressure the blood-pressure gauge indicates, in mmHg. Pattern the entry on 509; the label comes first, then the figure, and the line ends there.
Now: 236
